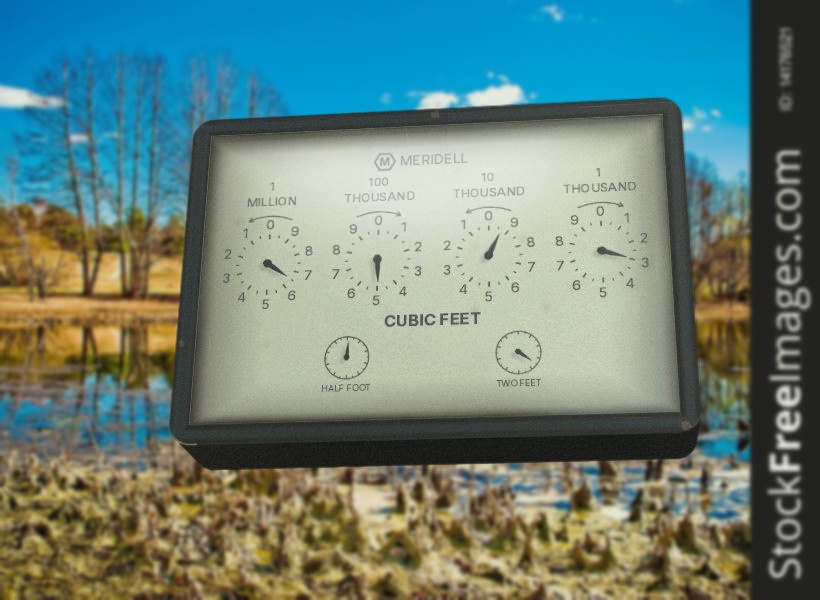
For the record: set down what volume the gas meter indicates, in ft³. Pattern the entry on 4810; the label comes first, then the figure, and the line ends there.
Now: 649300
